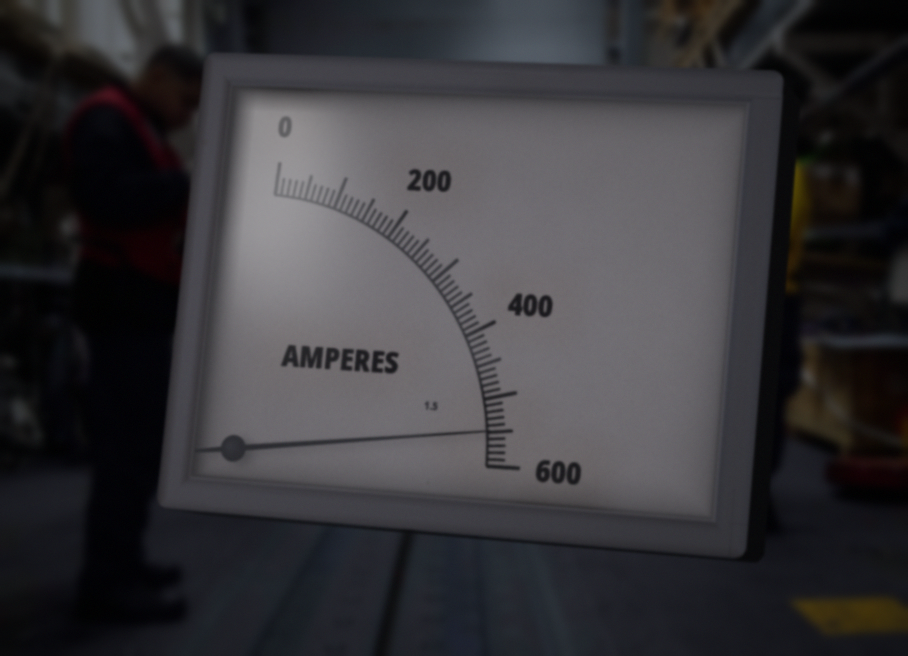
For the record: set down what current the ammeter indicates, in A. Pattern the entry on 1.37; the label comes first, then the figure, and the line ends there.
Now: 550
